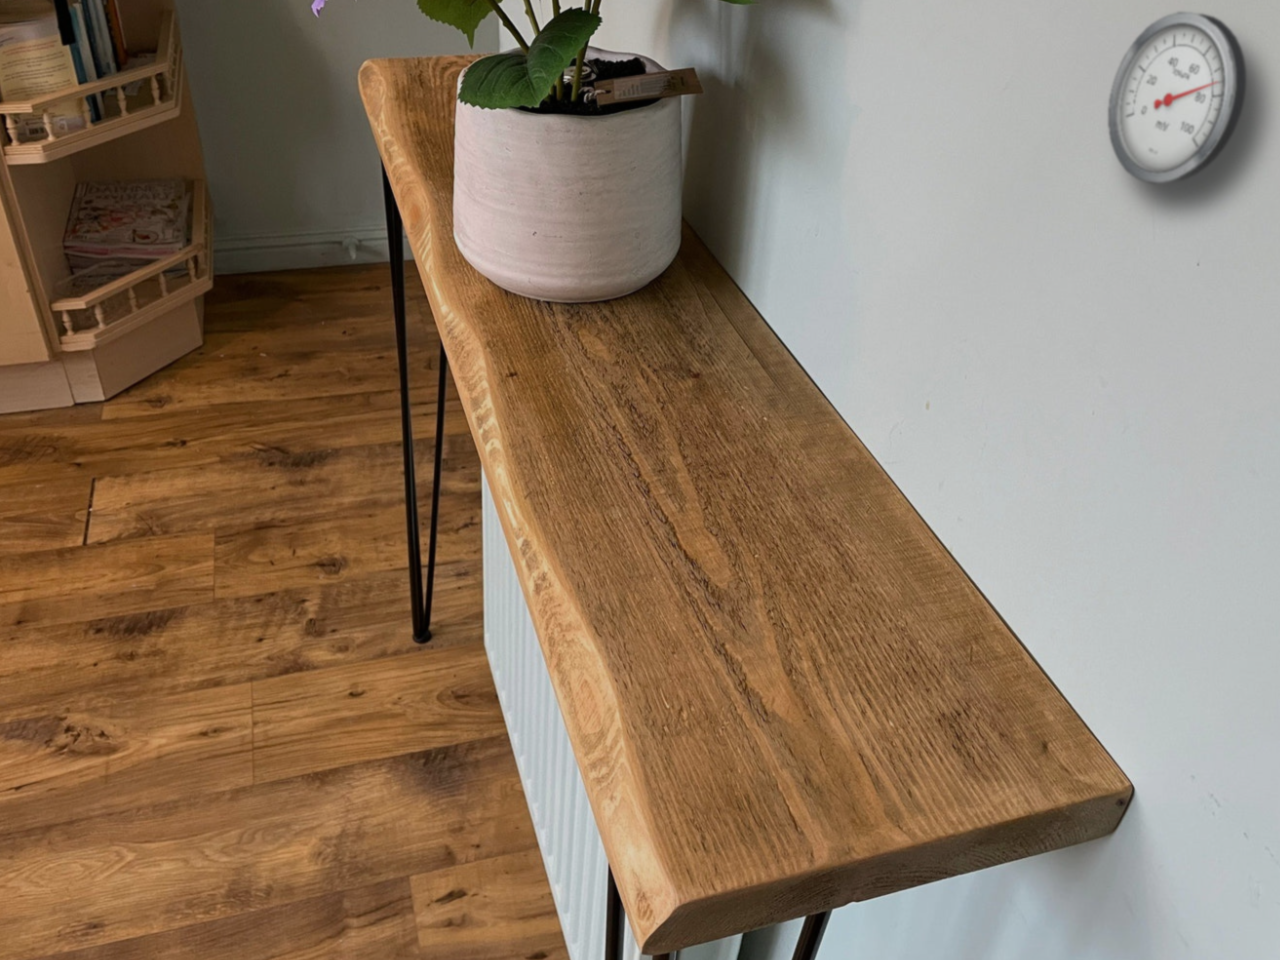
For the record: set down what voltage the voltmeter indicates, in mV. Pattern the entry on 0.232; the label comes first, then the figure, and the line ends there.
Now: 75
